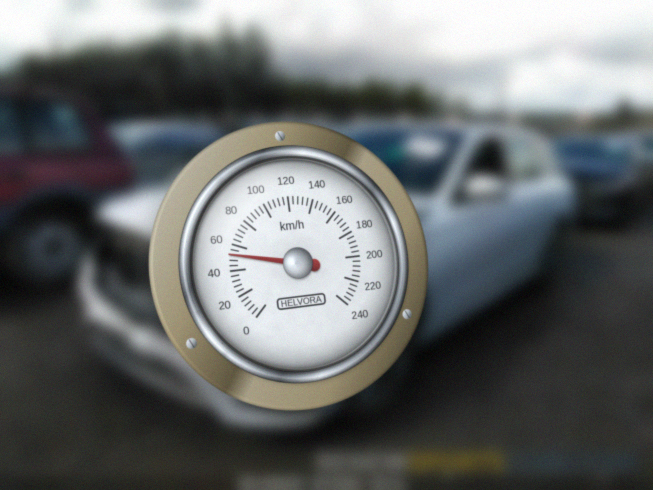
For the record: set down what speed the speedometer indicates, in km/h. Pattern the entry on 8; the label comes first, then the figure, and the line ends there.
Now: 52
